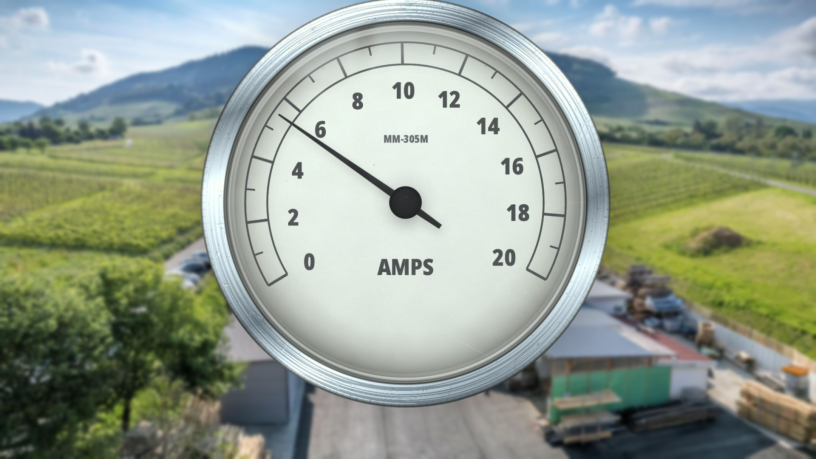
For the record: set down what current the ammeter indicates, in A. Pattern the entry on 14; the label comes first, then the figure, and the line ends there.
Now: 5.5
